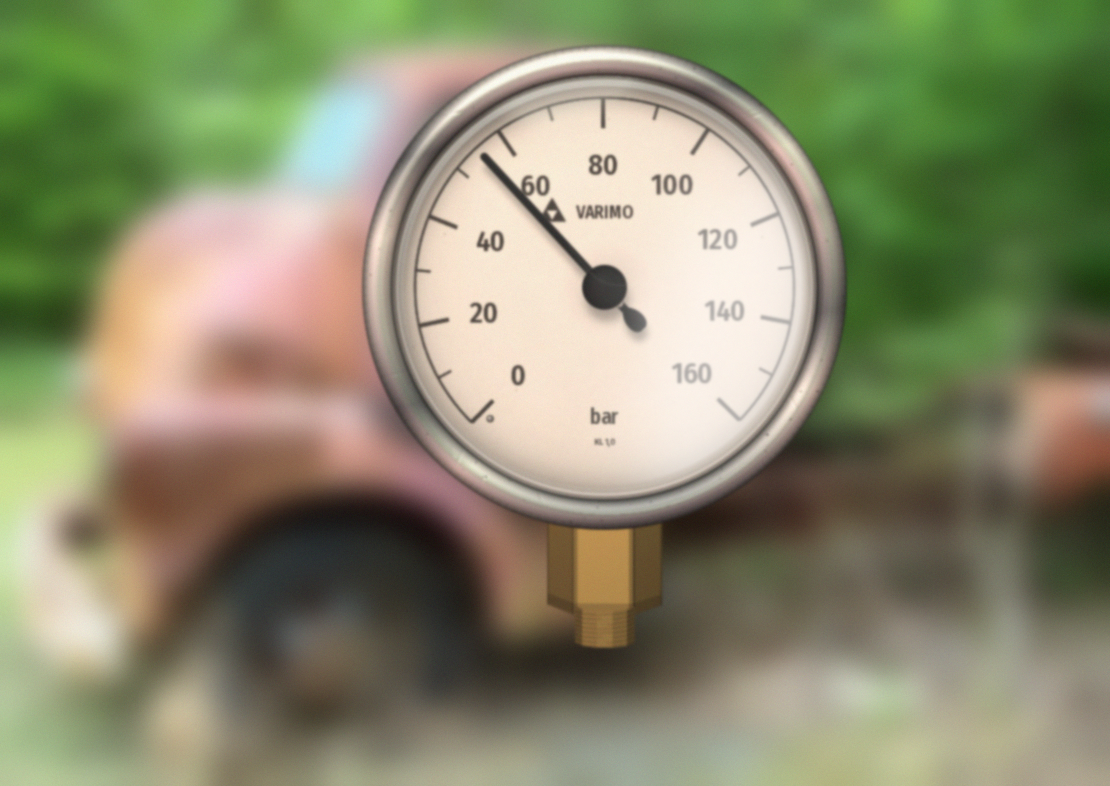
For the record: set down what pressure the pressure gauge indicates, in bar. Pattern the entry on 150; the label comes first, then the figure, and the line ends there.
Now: 55
